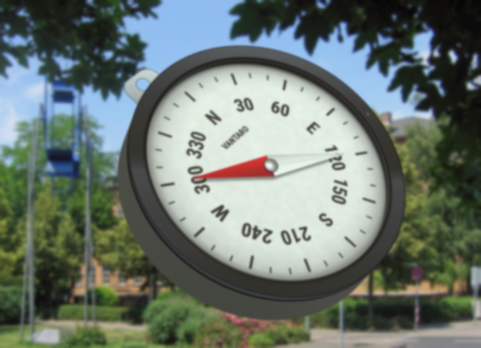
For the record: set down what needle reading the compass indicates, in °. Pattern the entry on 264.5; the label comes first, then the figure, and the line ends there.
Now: 300
